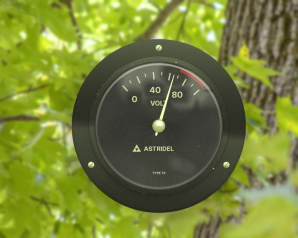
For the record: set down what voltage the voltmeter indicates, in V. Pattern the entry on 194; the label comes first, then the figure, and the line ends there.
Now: 65
